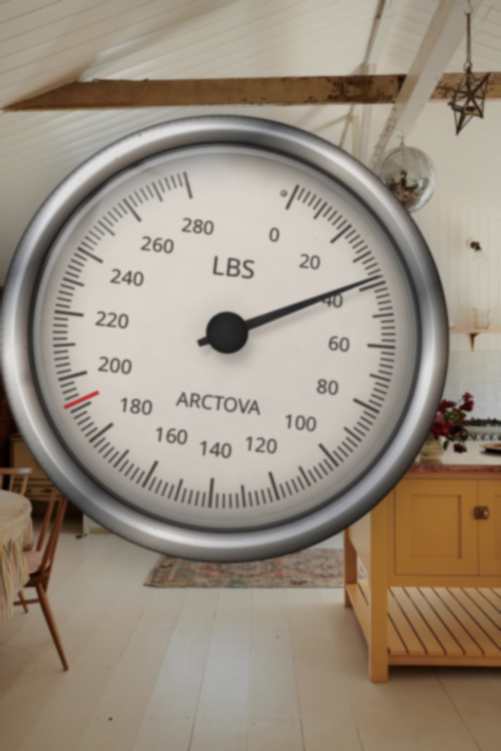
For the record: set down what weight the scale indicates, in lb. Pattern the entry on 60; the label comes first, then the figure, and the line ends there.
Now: 38
